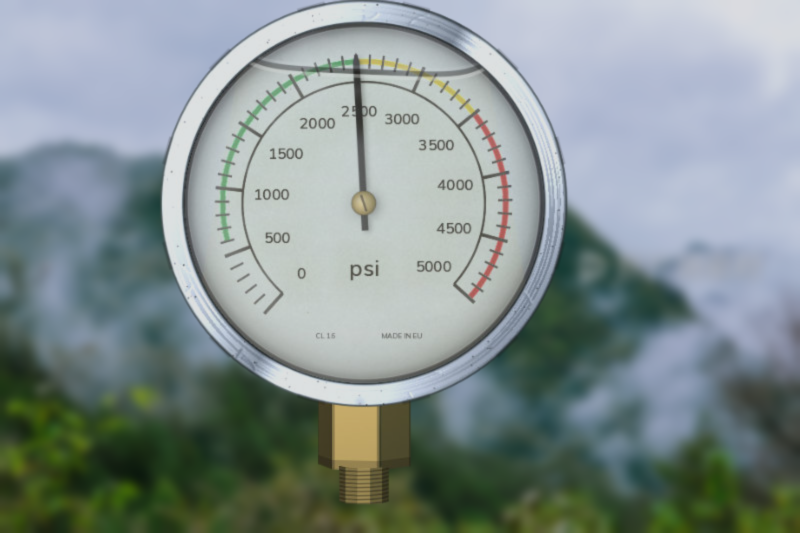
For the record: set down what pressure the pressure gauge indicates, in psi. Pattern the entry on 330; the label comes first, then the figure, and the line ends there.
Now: 2500
